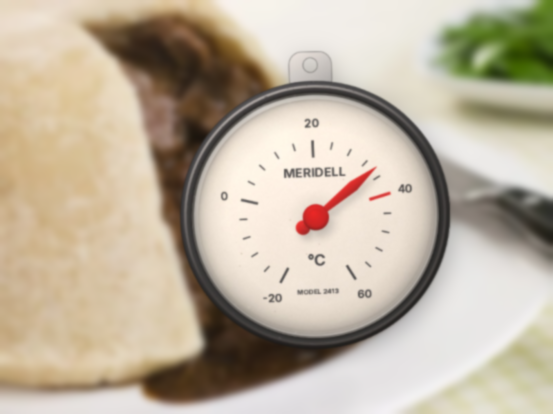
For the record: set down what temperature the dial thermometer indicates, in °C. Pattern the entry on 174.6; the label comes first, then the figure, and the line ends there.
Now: 34
